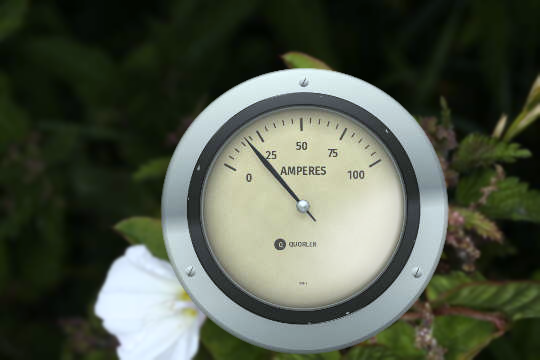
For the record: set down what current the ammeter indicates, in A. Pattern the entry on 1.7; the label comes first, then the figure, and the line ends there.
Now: 17.5
